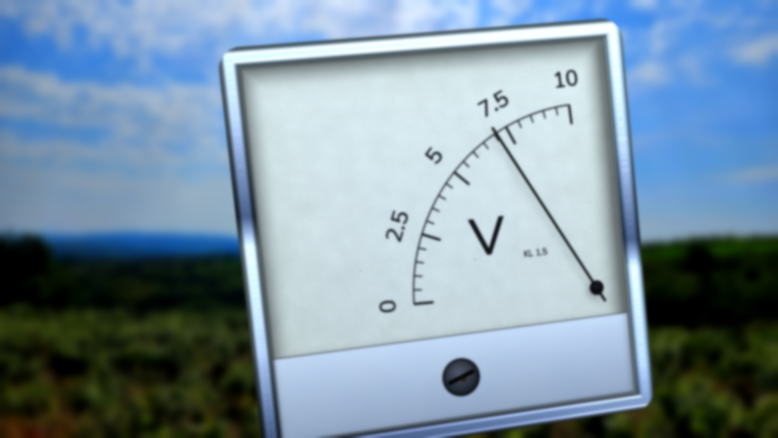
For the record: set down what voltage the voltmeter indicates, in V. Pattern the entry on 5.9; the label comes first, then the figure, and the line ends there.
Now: 7
